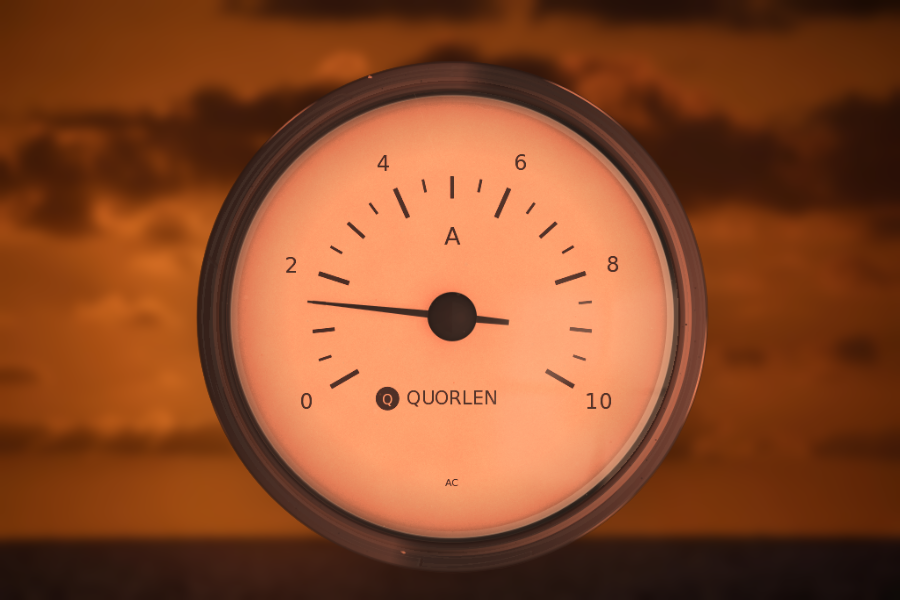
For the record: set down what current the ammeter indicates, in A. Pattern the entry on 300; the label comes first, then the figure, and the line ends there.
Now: 1.5
